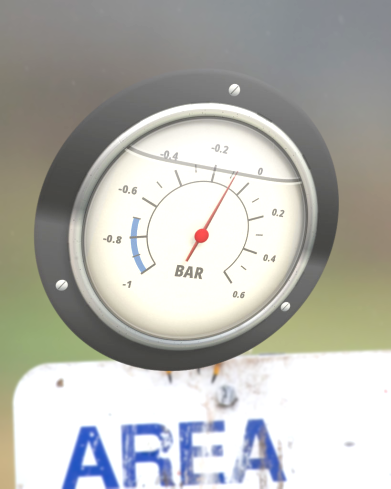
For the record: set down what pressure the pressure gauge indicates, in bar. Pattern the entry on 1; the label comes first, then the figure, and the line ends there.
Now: -0.1
